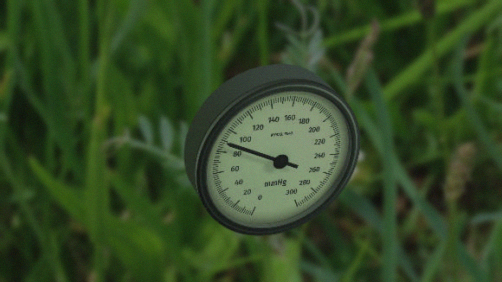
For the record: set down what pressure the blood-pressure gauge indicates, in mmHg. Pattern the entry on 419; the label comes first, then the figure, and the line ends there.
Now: 90
